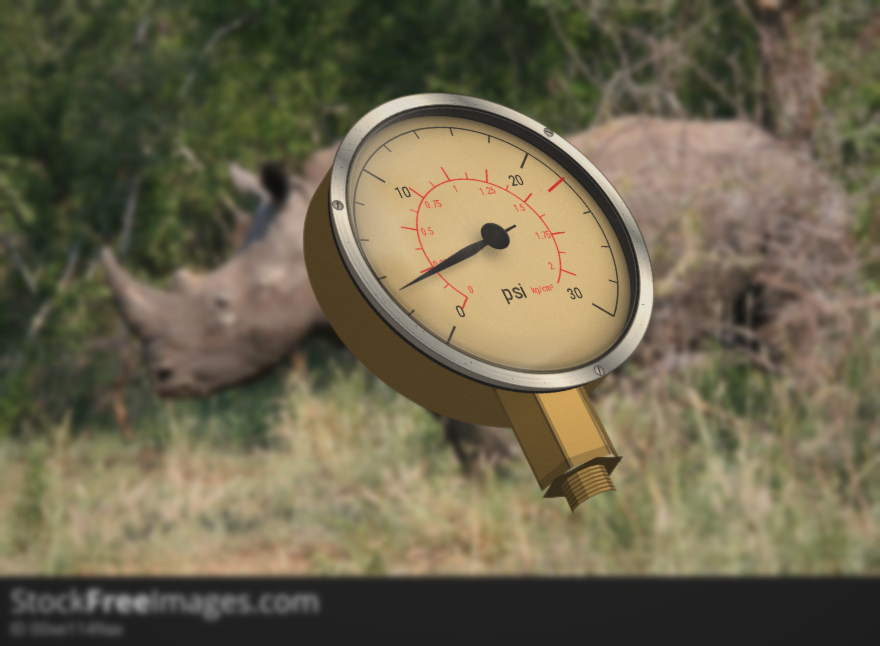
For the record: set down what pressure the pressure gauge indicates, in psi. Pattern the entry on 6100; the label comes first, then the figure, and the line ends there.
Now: 3
